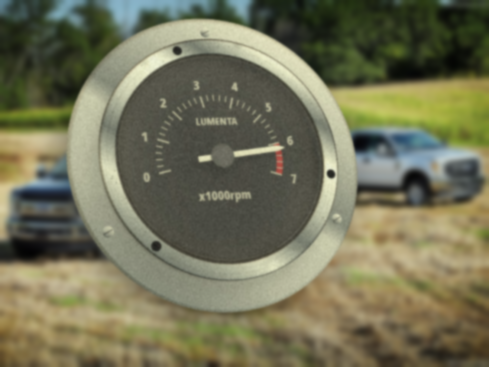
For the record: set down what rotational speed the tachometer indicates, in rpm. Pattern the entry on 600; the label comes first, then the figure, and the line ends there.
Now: 6200
